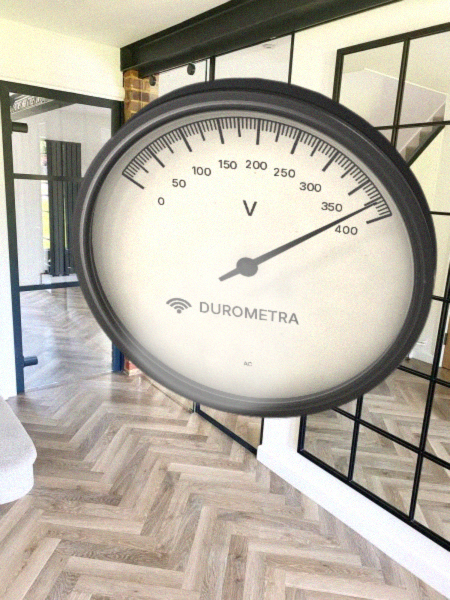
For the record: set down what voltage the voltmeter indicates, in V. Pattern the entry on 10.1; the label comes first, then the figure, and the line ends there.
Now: 375
